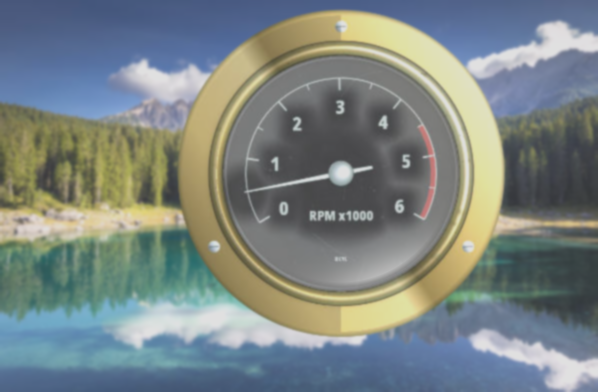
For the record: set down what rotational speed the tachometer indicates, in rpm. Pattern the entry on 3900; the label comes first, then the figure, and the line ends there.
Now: 500
